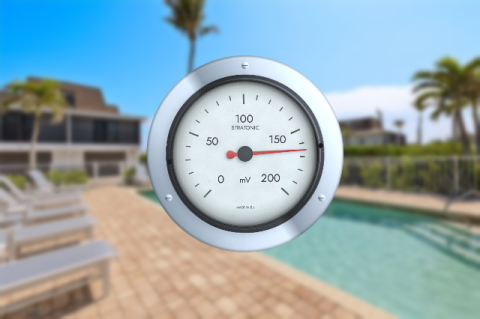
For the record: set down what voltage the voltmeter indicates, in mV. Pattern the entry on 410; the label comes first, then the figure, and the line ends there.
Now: 165
